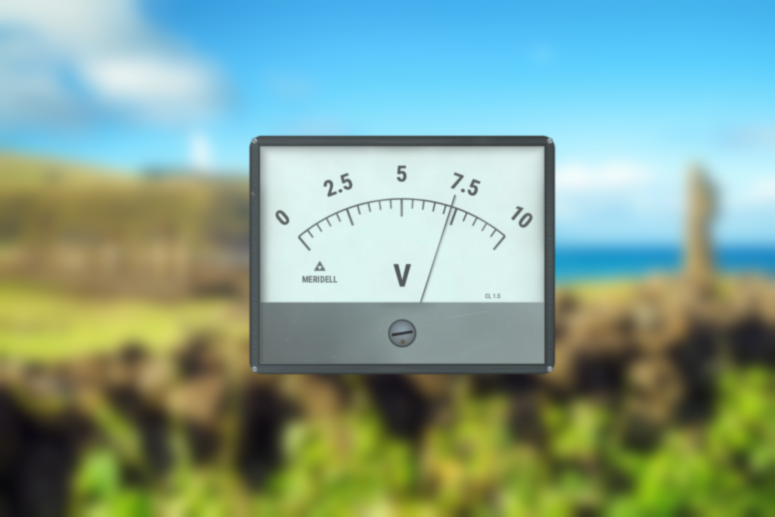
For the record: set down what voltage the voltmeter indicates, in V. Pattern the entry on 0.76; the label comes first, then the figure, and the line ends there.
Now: 7.25
